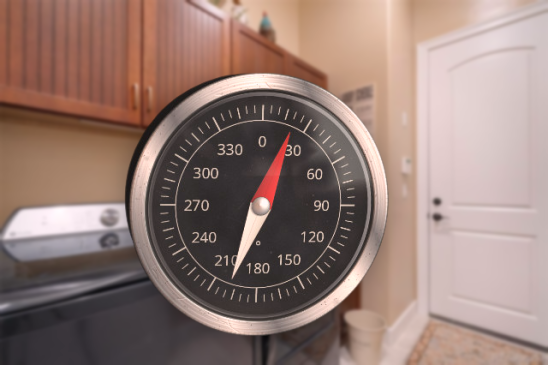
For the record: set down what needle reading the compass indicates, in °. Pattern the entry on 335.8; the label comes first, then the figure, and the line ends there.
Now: 20
